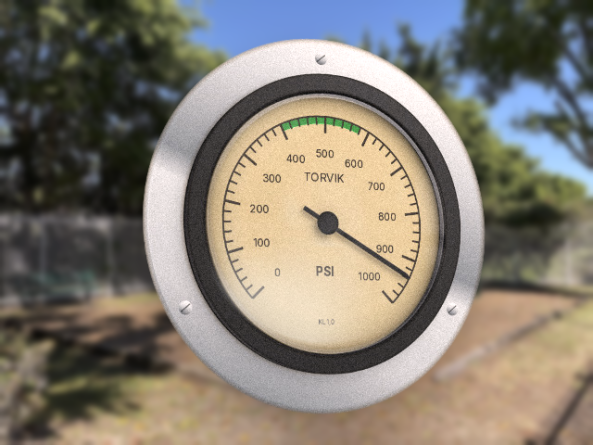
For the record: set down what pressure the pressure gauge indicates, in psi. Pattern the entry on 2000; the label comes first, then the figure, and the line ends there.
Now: 940
